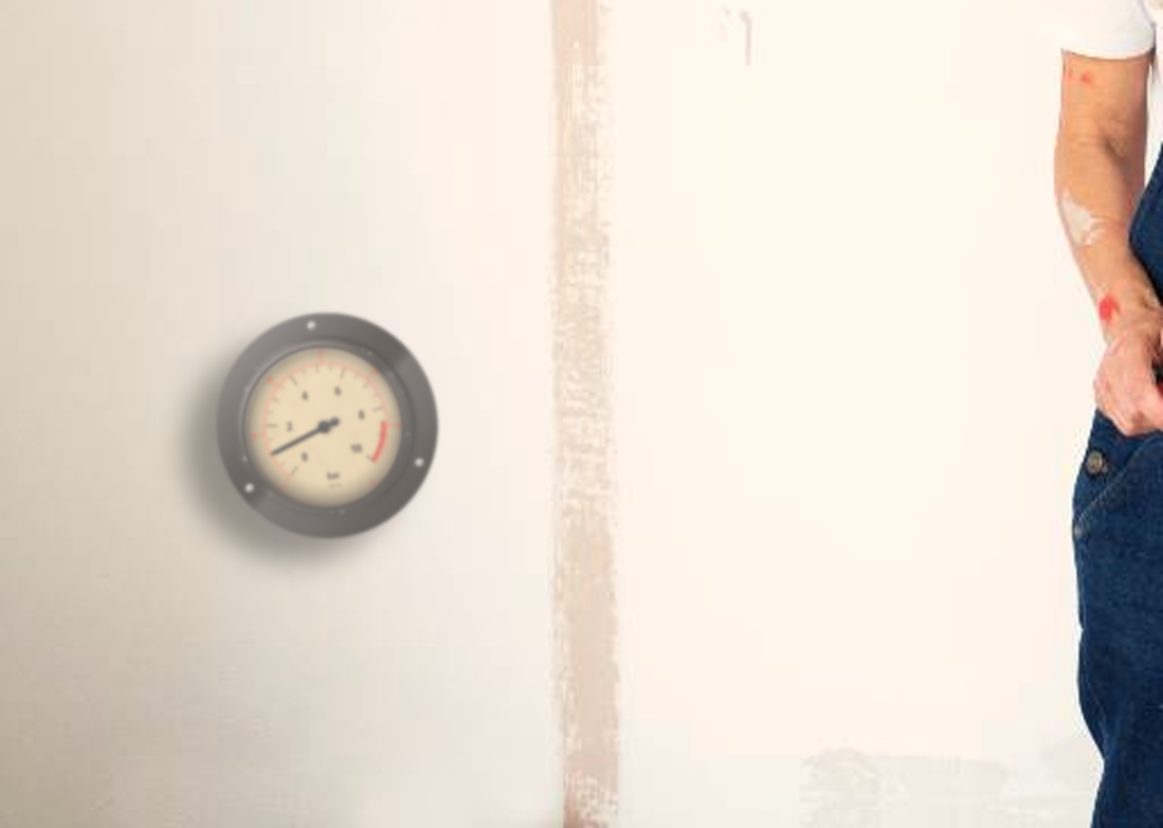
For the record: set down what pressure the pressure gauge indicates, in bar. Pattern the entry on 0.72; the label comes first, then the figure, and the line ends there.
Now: 1
